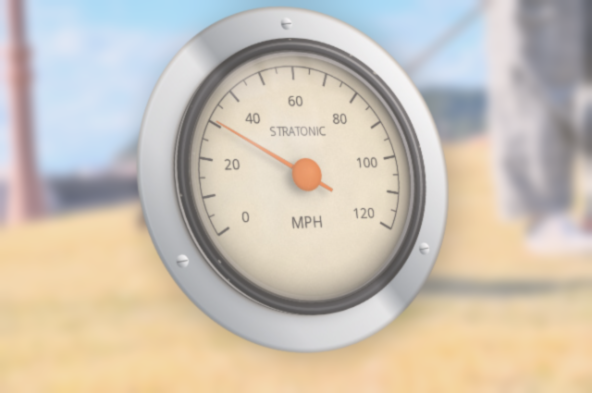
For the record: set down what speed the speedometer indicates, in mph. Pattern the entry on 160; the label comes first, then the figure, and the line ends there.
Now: 30
